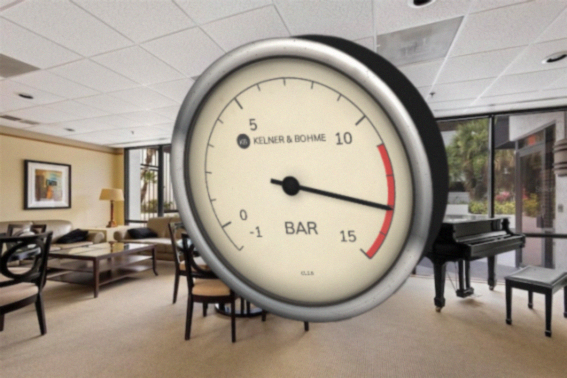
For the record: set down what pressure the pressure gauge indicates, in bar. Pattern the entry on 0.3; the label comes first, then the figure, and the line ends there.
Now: 13
